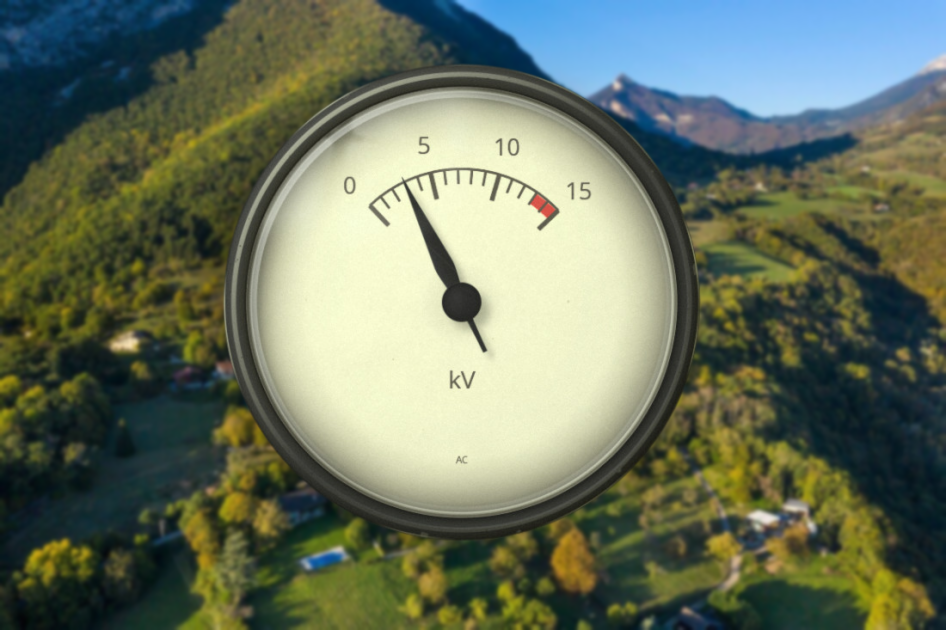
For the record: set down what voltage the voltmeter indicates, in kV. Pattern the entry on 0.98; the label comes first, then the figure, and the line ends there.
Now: 3
